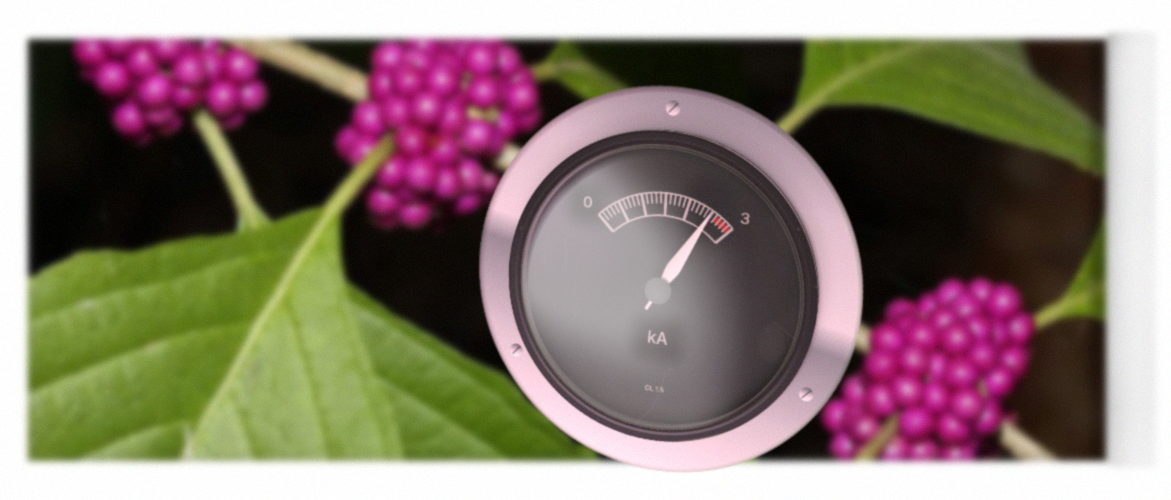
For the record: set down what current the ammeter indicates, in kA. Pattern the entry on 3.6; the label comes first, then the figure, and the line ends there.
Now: 2.5
